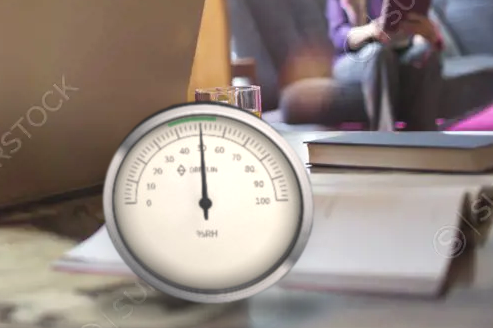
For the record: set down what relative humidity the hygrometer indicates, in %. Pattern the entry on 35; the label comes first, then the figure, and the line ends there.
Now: 50
